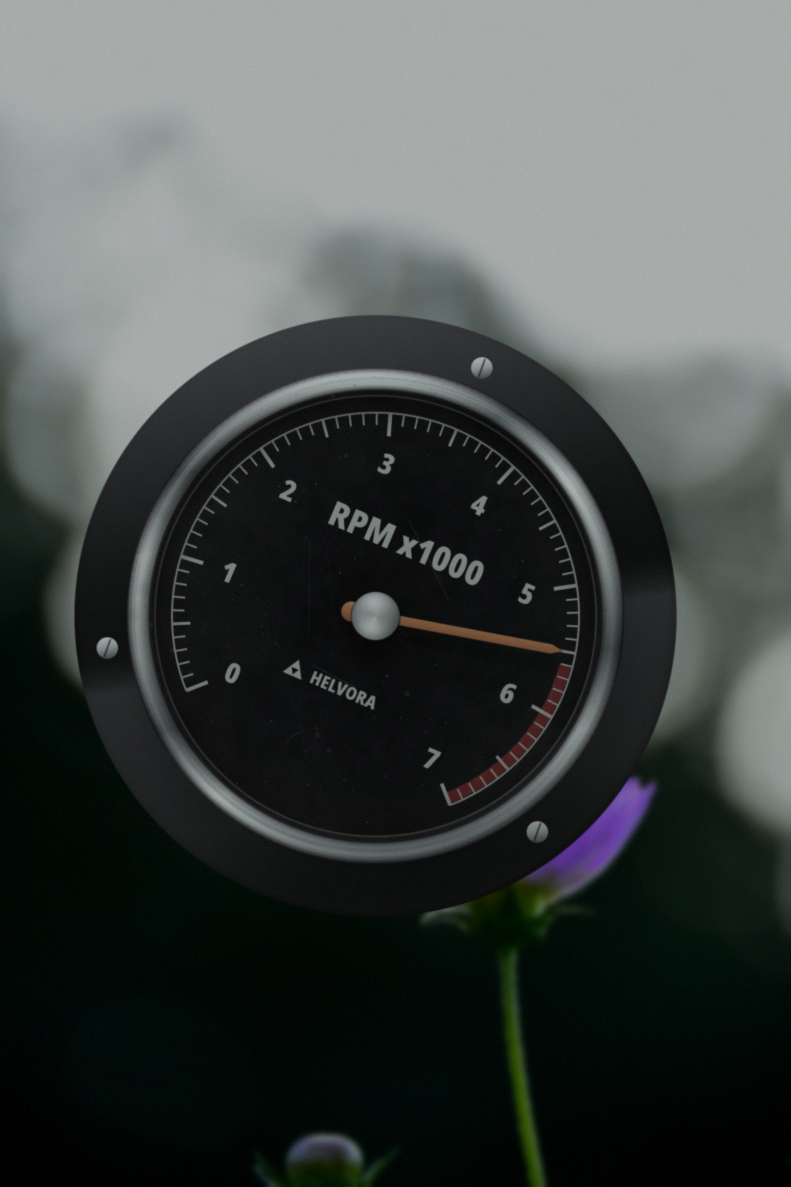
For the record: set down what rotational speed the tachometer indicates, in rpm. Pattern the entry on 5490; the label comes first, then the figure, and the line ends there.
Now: 5500
